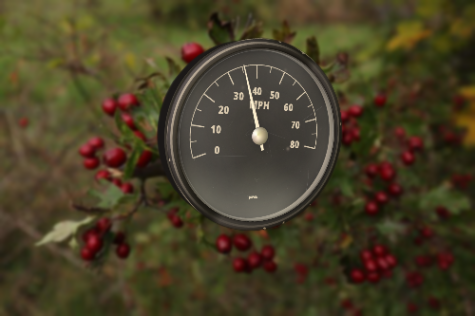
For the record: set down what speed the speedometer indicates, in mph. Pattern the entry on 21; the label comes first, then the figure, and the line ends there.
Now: 35
